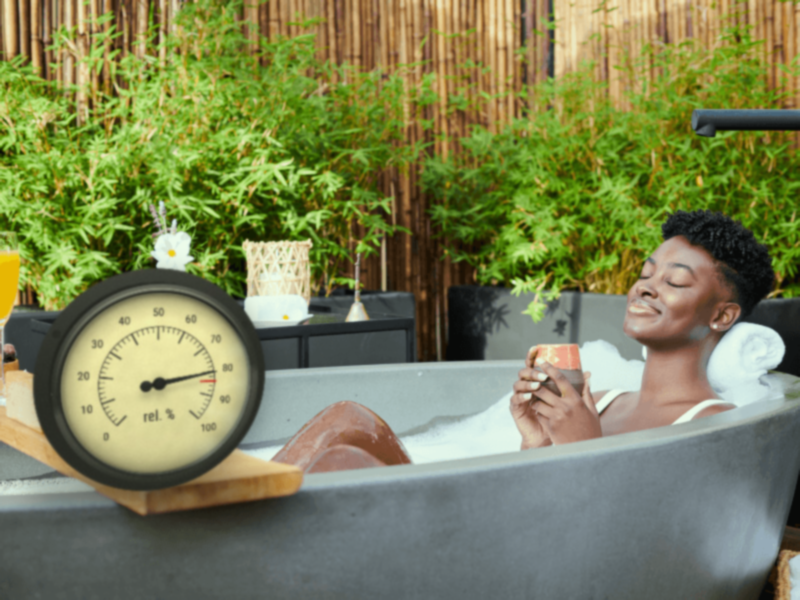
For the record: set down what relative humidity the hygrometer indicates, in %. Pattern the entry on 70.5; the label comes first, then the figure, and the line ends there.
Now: 80
